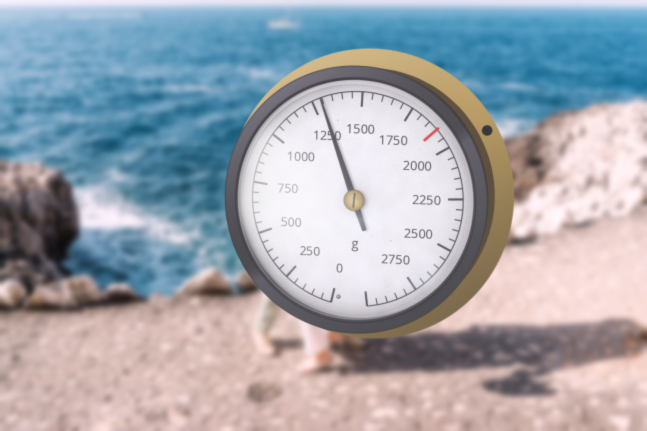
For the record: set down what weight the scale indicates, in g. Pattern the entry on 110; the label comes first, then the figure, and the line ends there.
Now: 1300
